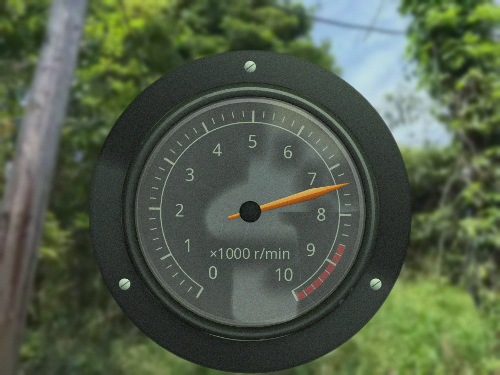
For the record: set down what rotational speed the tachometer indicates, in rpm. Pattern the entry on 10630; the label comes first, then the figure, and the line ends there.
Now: 7400
